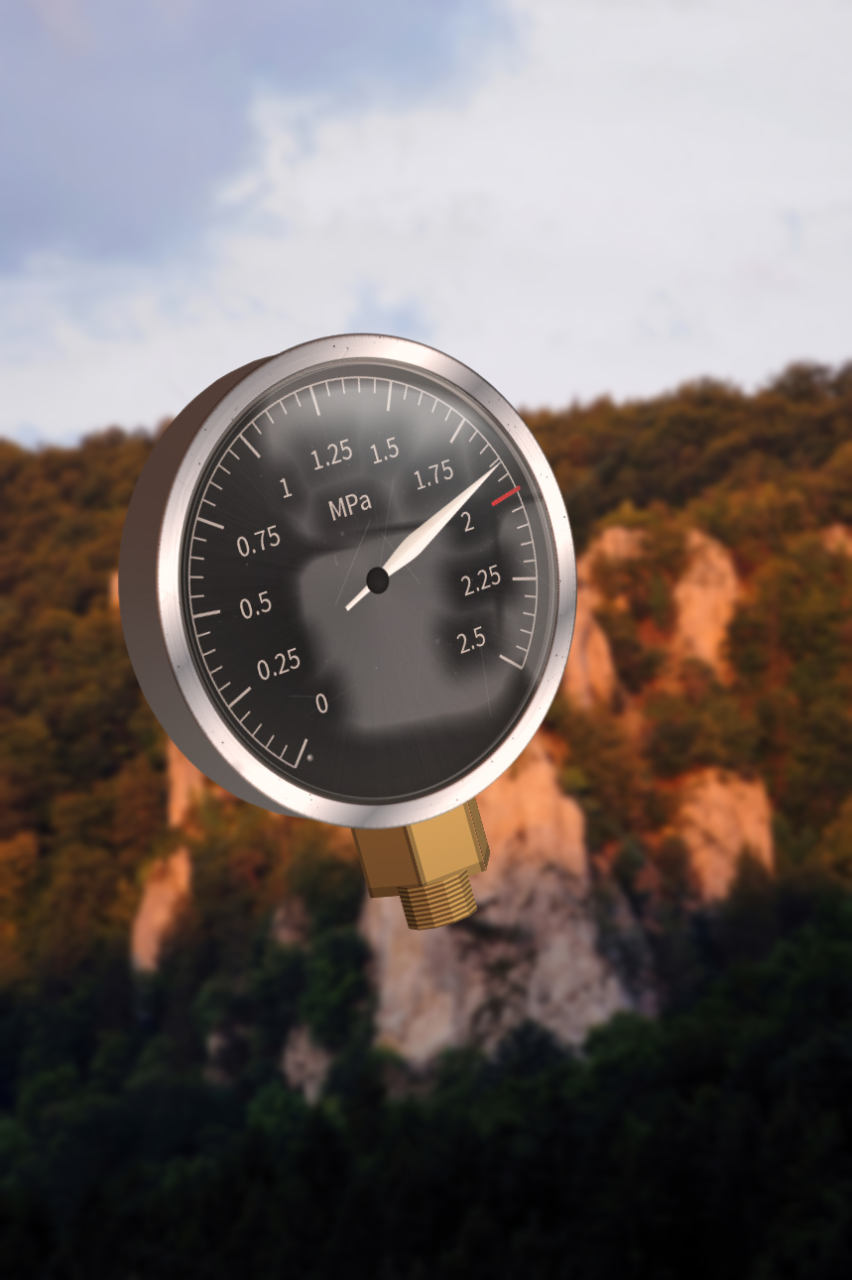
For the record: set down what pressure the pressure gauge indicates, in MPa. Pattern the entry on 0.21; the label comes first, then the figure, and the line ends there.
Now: 1.9
